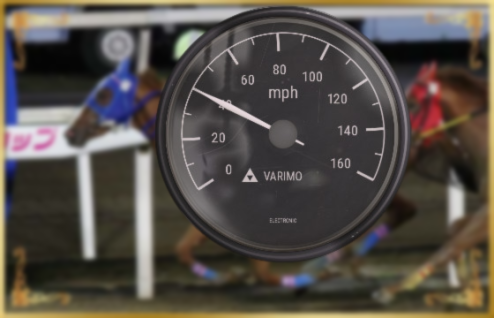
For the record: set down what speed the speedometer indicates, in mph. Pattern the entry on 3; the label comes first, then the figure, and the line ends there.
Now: 40
